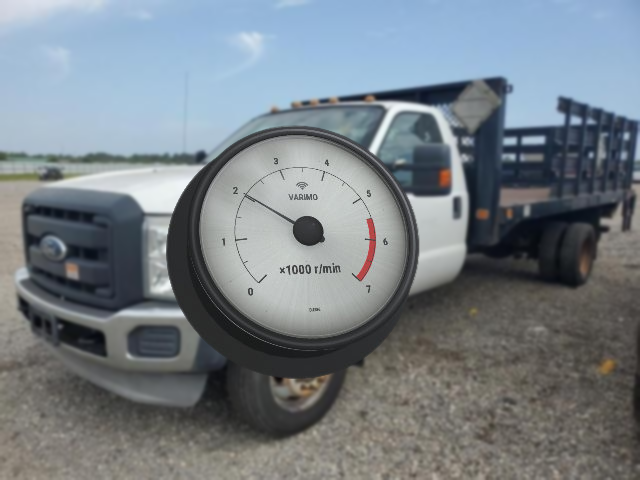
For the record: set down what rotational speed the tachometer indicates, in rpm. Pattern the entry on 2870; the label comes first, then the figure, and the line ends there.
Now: 2000
